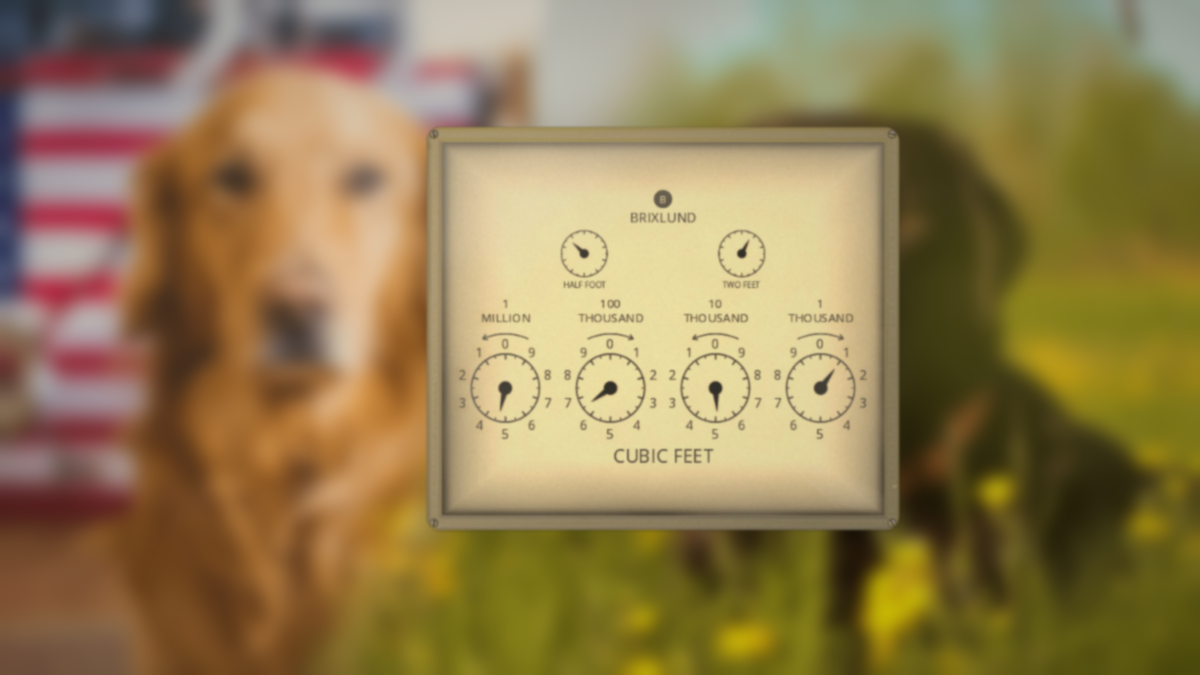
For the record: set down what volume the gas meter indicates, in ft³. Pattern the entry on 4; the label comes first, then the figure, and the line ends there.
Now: 465100
